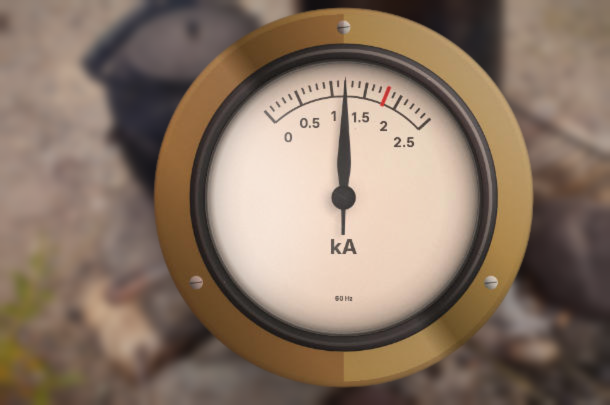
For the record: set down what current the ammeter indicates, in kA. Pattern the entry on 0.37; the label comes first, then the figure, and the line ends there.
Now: 1.2
